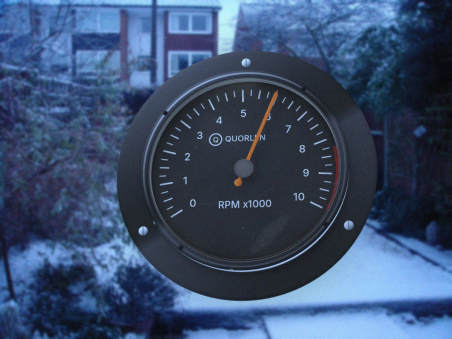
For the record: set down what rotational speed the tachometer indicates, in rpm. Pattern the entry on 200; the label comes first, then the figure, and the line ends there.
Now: 6000
